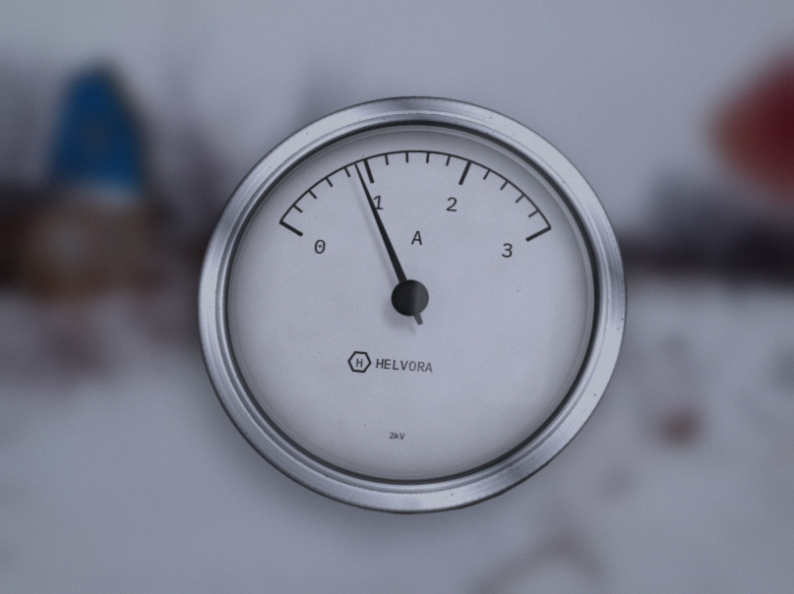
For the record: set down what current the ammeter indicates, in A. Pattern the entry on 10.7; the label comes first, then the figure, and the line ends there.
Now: 0.9
